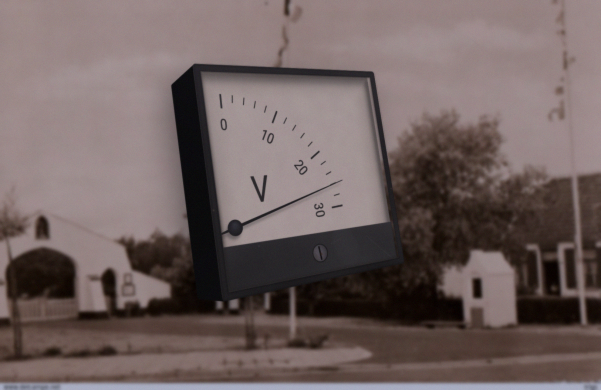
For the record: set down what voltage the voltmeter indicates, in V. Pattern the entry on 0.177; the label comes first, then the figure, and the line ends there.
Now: 26
